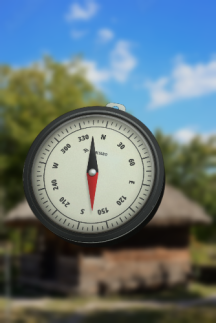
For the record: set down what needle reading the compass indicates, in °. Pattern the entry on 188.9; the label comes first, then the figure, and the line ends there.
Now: 165
